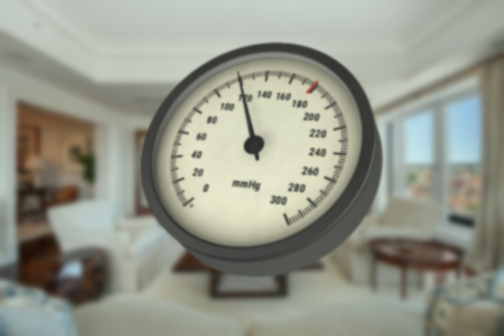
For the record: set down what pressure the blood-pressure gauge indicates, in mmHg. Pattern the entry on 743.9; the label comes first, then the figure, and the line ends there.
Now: 120
